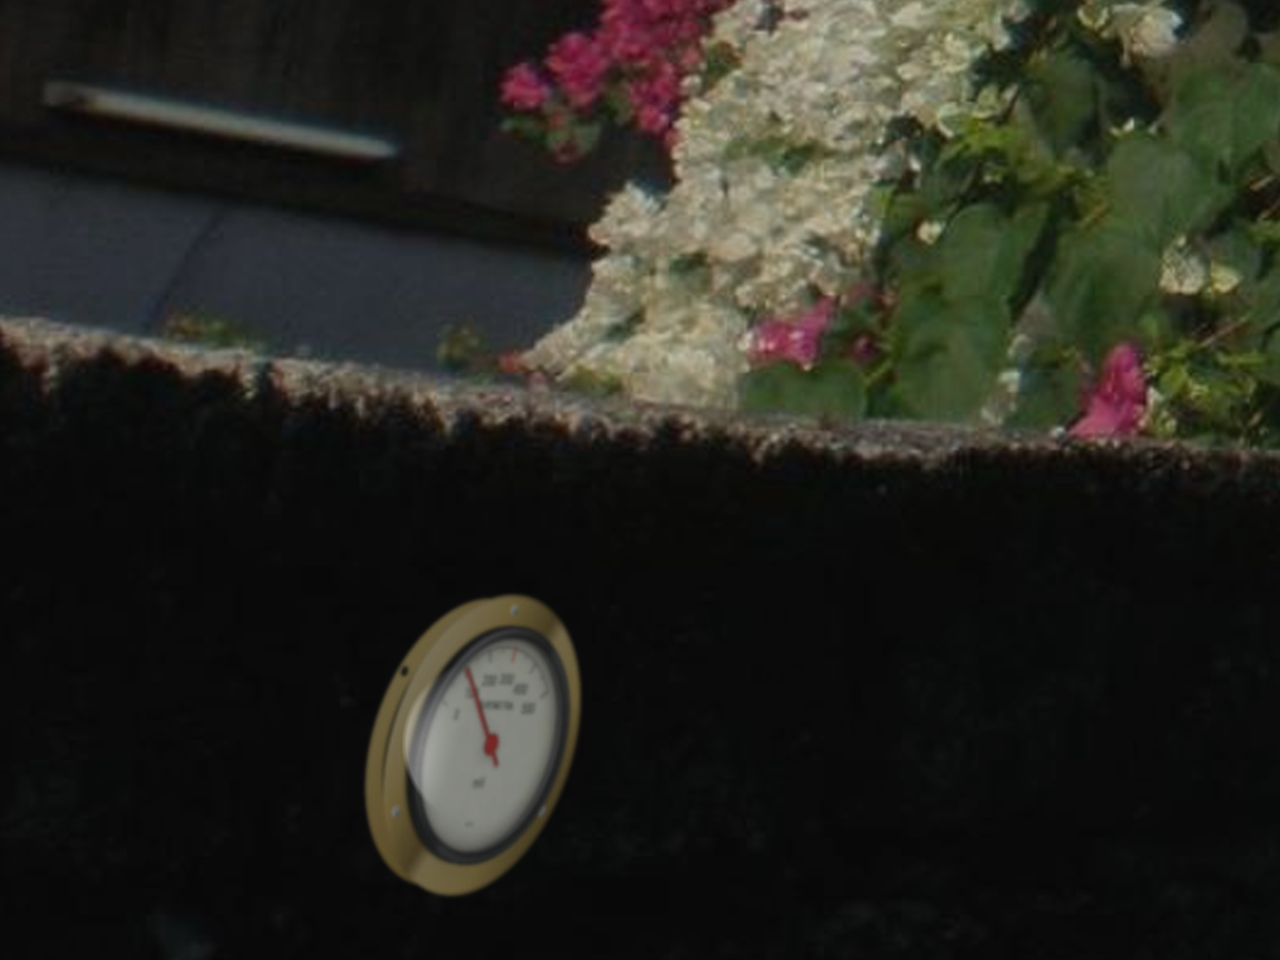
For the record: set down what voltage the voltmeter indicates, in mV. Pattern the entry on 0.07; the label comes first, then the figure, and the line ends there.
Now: 100
